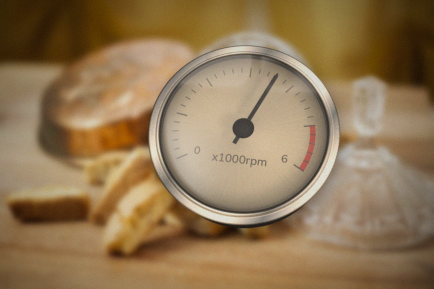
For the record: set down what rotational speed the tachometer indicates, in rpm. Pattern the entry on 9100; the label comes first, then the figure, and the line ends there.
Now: 3600
